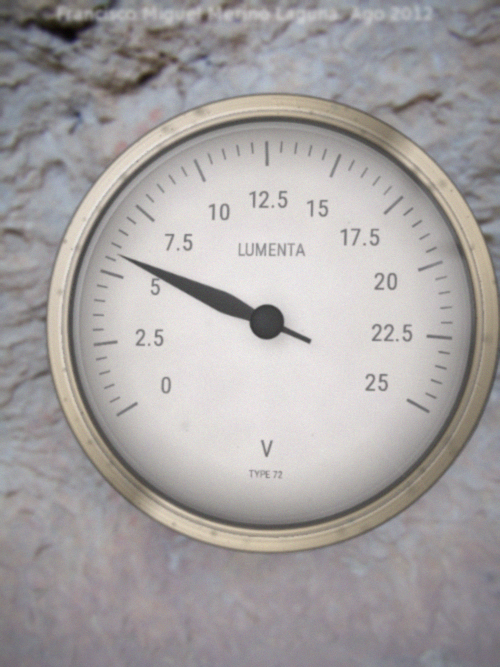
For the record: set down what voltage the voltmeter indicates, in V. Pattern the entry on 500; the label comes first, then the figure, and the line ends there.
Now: 5.75
